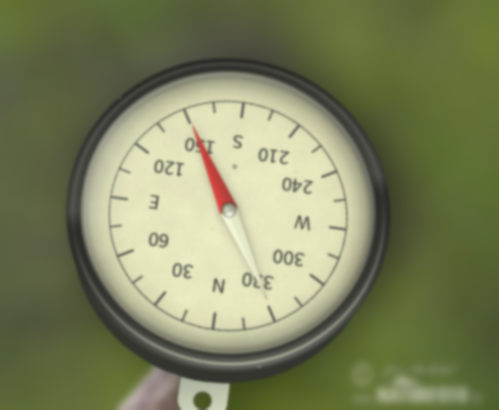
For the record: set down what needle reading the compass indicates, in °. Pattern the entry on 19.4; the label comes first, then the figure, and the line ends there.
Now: 150
